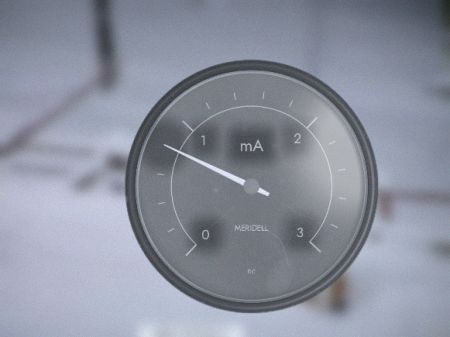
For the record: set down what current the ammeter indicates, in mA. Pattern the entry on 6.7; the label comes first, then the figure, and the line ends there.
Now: 0.8
